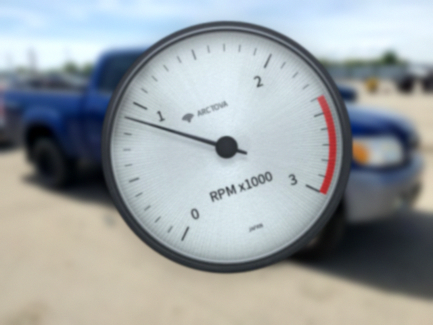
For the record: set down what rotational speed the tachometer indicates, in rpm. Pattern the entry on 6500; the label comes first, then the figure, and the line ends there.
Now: 900
